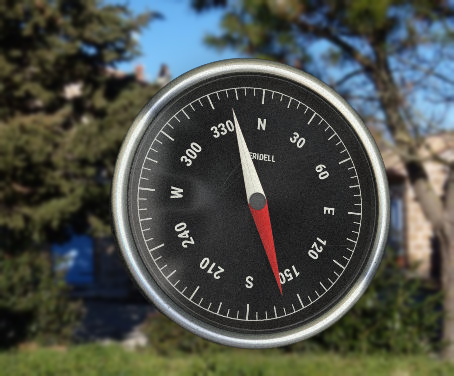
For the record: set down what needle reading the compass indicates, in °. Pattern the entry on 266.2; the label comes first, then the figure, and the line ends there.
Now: 160
